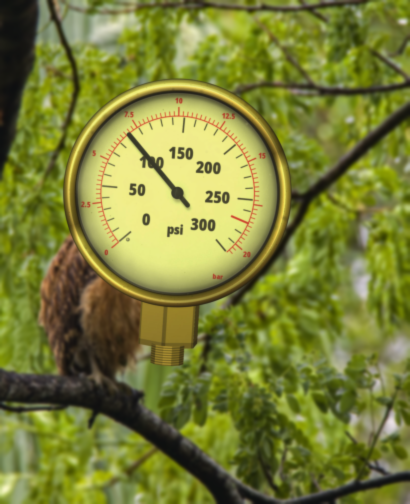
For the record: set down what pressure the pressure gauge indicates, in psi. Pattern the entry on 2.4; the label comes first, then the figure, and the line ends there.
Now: 100
